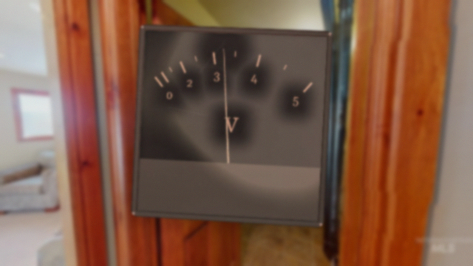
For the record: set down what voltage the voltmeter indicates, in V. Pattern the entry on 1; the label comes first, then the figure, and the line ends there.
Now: 3.25
